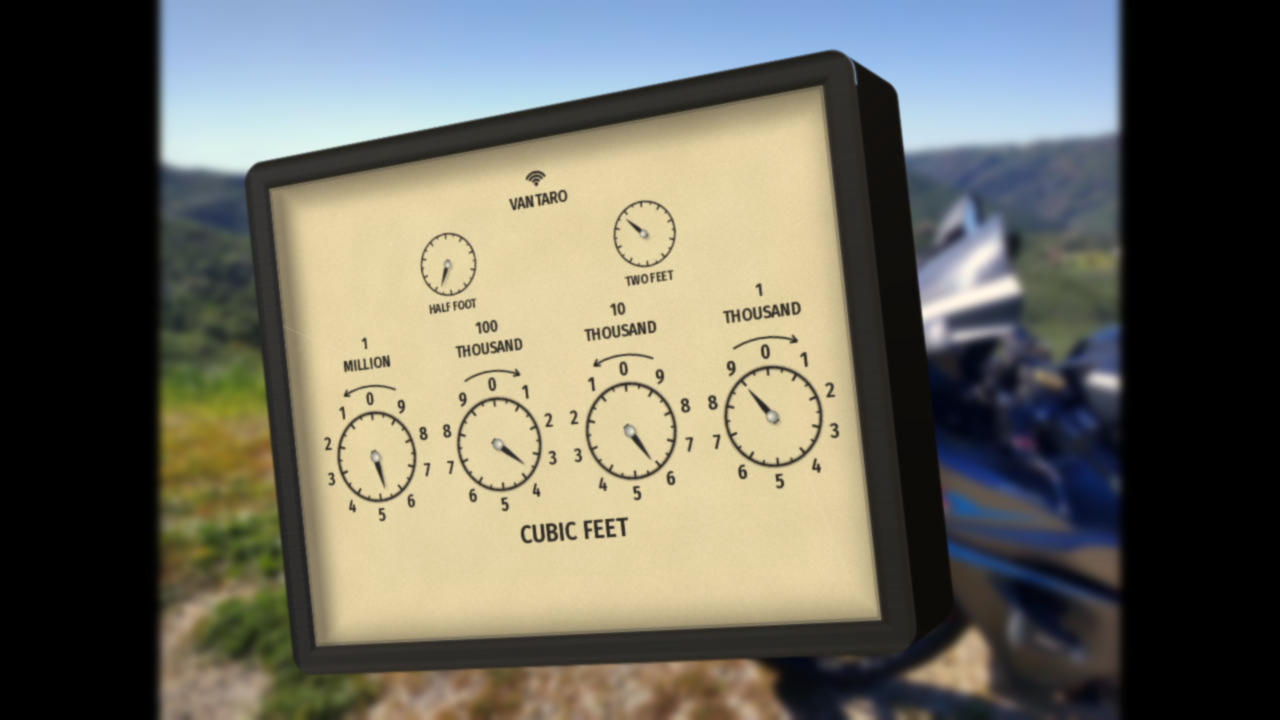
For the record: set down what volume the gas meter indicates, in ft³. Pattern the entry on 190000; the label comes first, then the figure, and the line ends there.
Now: 535900
